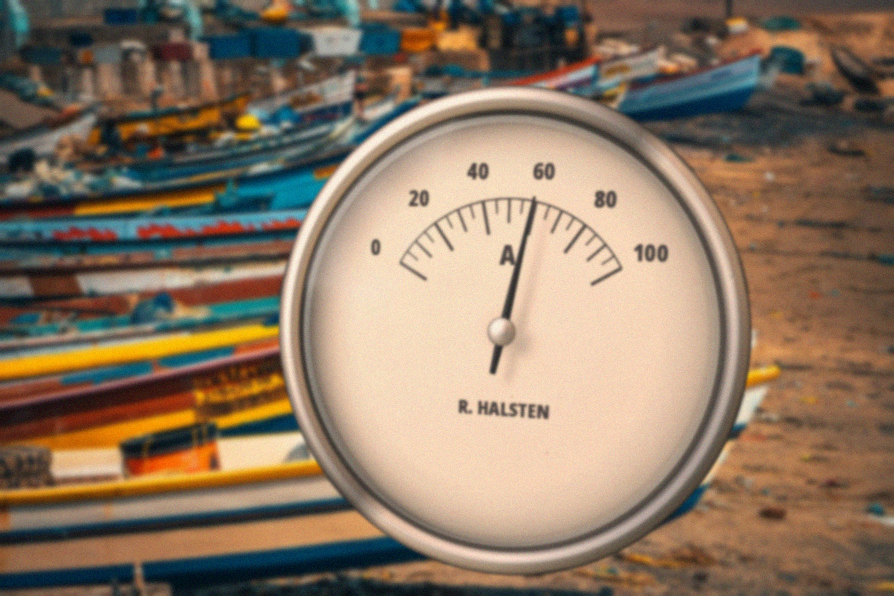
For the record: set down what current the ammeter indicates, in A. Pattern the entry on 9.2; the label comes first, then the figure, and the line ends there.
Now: 60
